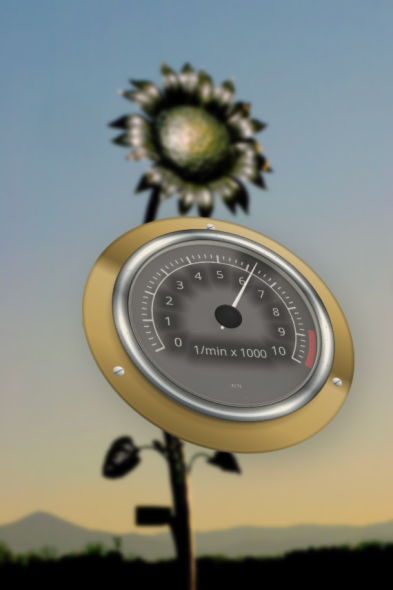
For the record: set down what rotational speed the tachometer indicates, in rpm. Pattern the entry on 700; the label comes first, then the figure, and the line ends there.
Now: 6200
